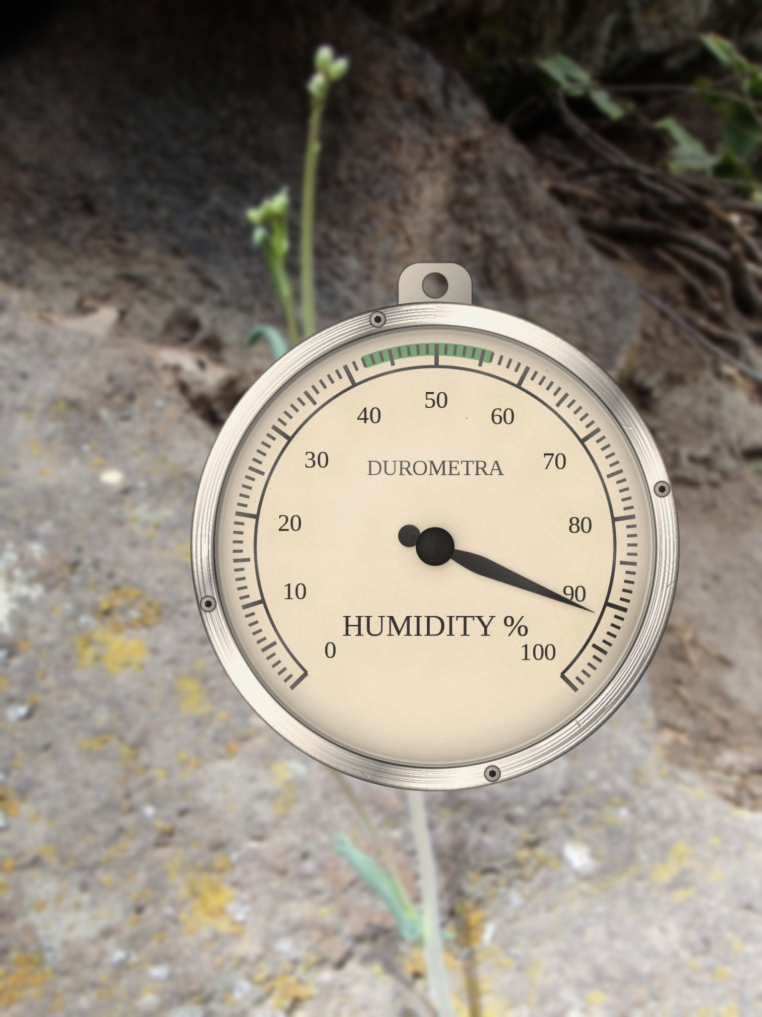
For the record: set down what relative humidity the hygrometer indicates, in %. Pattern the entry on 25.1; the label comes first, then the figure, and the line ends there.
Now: 91.5
